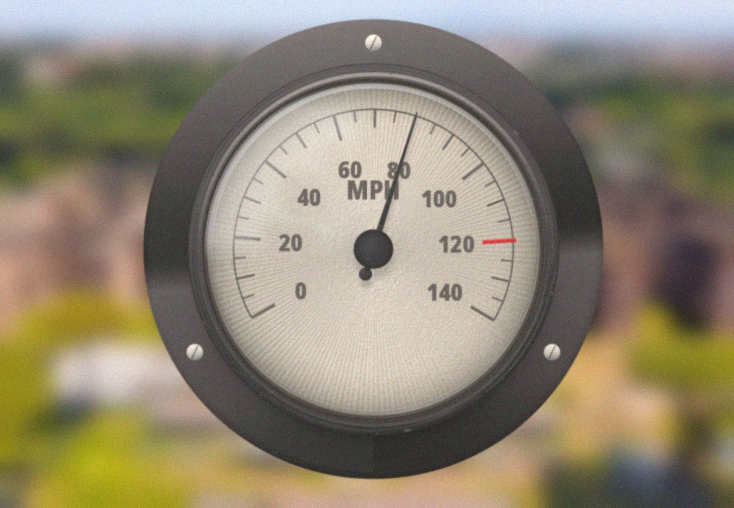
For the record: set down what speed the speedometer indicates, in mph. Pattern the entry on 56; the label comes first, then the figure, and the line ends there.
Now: 80
